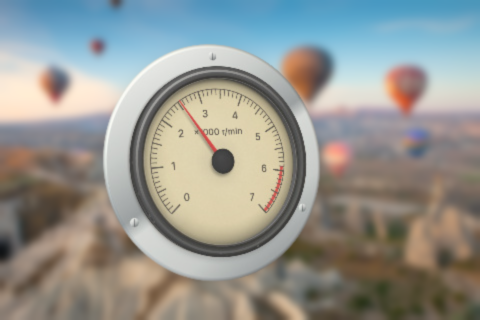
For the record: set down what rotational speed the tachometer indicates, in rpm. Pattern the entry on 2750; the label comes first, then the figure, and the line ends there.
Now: 2500
